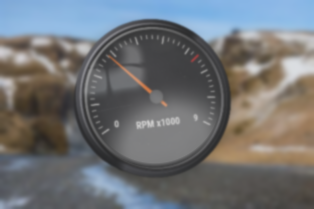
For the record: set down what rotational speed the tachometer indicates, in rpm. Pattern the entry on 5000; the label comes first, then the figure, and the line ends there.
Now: 2800
